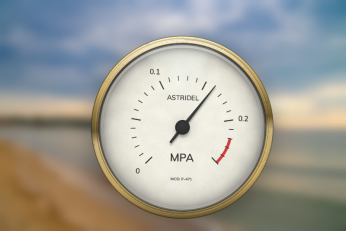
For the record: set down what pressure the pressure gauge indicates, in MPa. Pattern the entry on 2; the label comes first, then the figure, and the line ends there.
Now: 0.16
